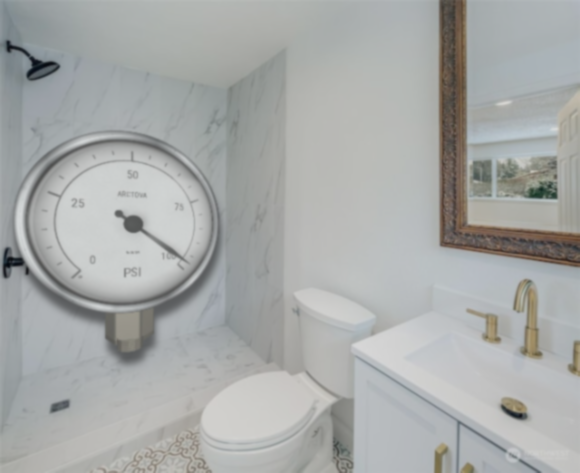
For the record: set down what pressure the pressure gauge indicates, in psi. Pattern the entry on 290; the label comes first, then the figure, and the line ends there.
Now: 97.5
